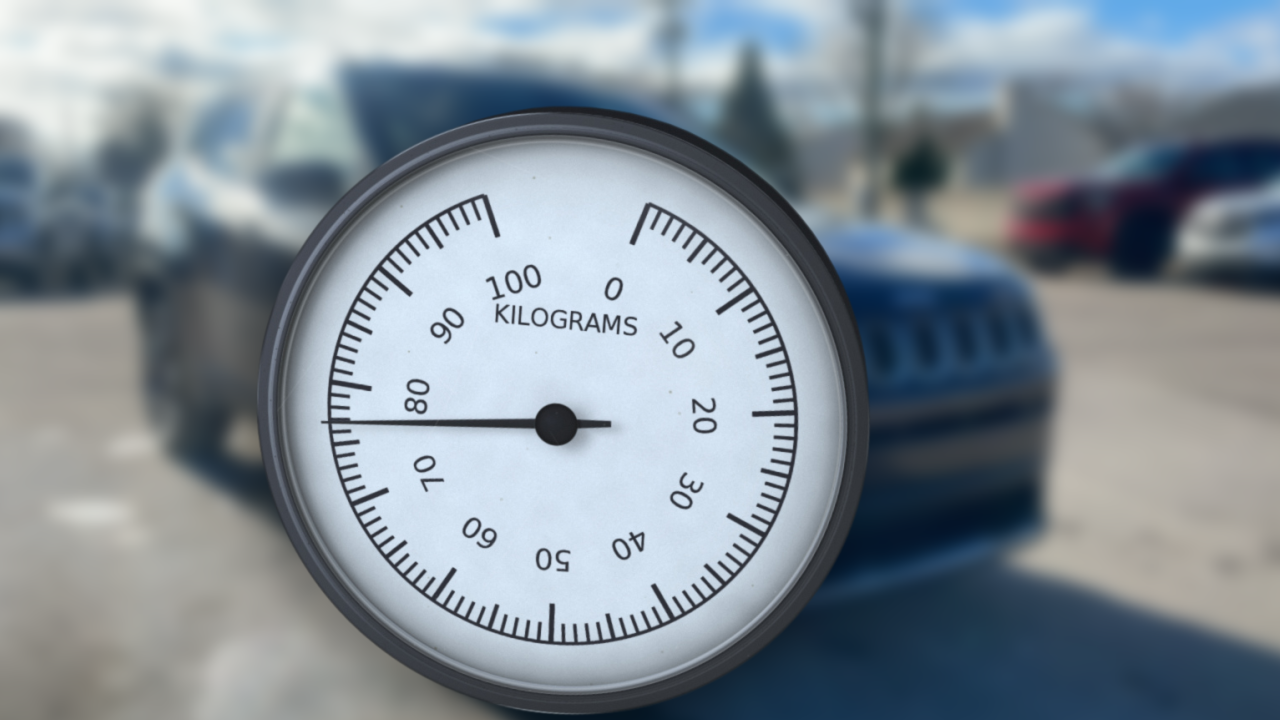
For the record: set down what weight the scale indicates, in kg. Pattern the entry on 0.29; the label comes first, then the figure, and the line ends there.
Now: 77
